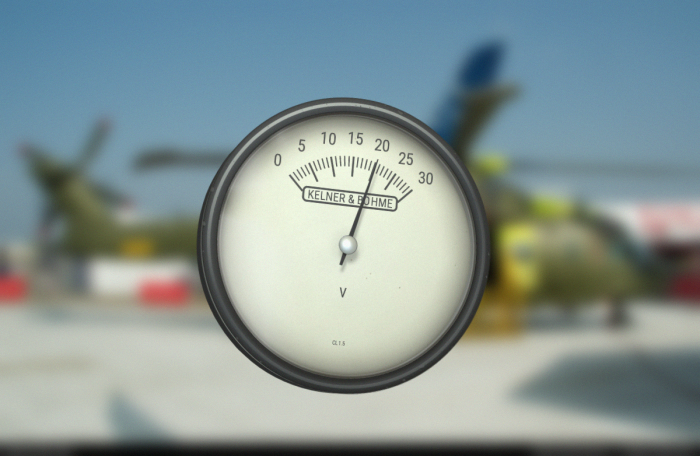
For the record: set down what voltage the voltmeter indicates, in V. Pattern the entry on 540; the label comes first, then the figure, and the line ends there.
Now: 20
